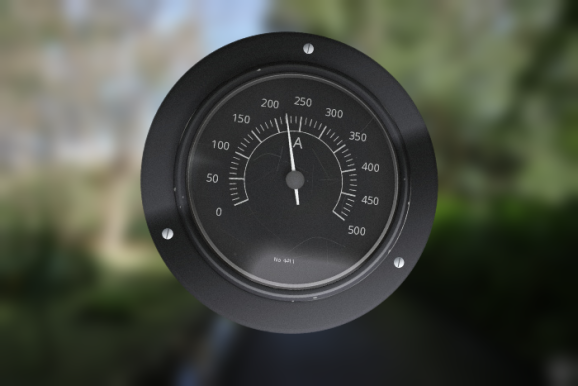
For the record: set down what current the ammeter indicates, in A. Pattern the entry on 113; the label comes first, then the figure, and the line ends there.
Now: 220
